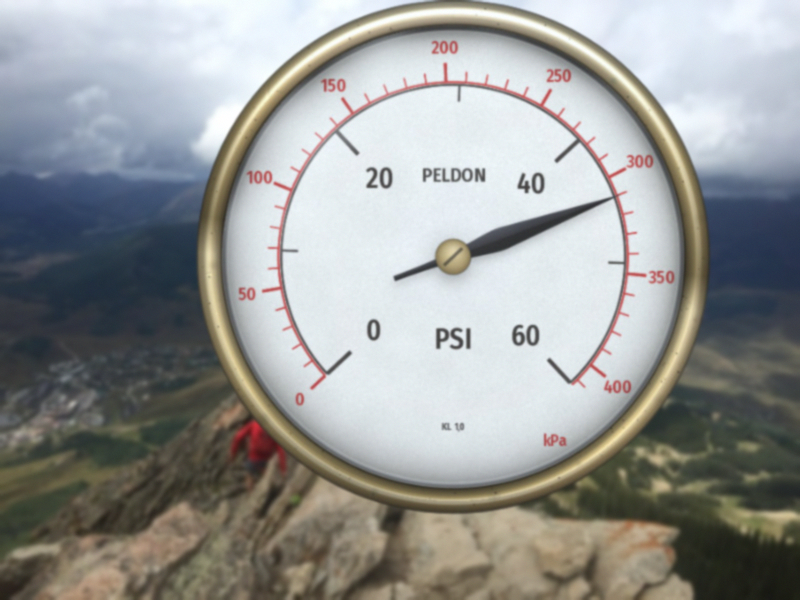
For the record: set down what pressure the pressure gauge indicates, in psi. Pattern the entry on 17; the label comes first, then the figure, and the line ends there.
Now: 45
